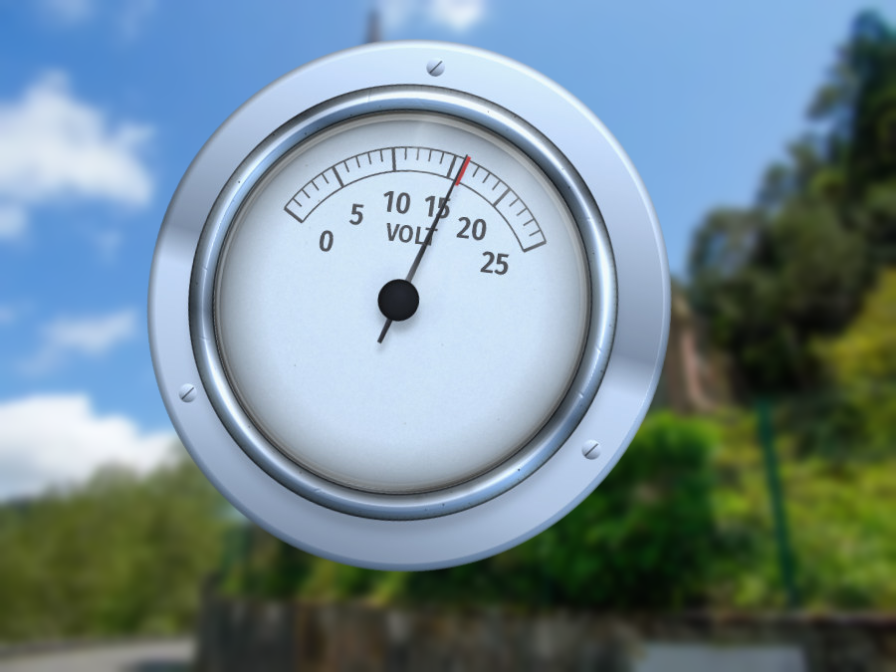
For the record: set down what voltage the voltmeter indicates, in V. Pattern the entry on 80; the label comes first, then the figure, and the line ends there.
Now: 16
